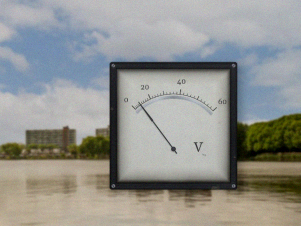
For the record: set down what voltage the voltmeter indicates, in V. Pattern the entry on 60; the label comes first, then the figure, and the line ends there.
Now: 10
